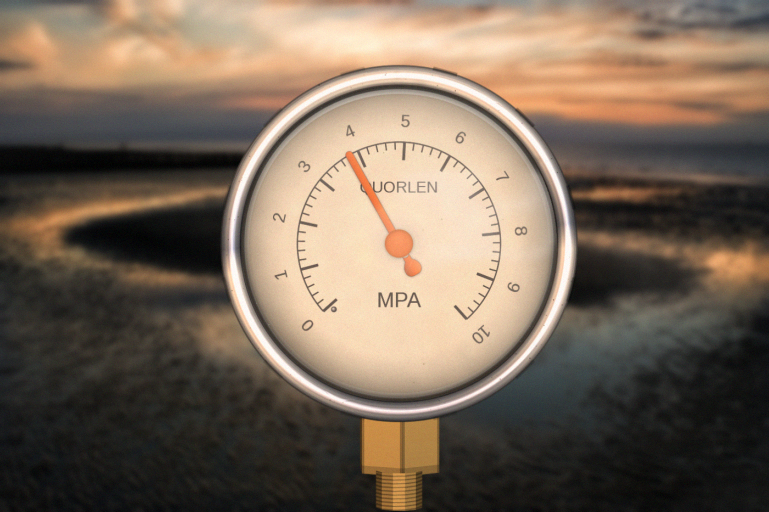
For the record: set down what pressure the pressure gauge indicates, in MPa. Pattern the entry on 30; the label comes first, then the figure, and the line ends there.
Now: 3.8
